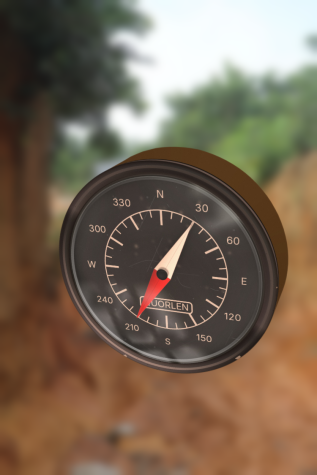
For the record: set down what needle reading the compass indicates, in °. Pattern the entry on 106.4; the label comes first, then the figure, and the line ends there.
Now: 210
